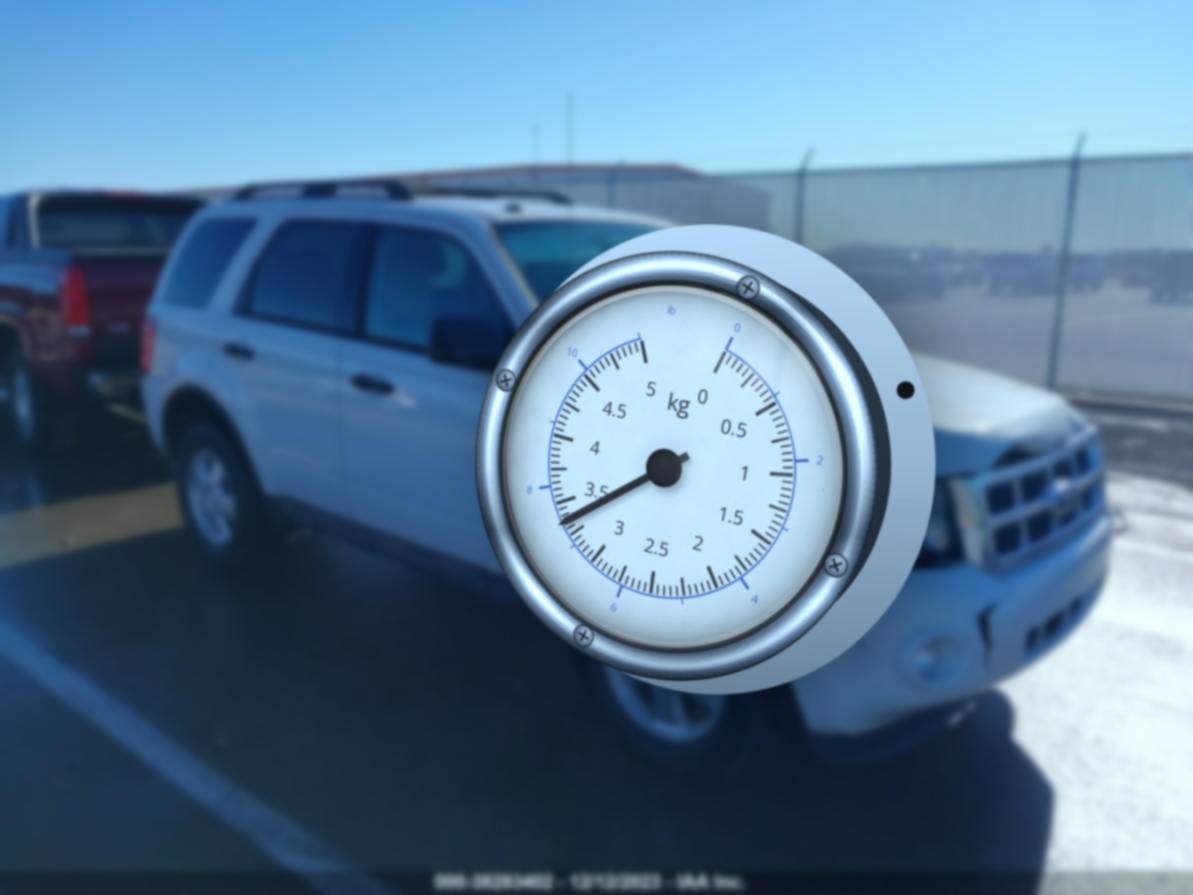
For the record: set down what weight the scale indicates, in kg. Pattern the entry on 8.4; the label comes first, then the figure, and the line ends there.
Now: 3.35
